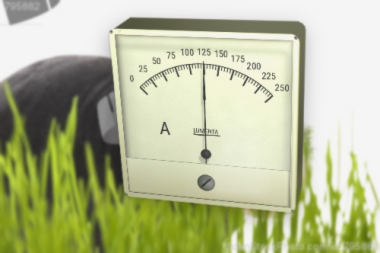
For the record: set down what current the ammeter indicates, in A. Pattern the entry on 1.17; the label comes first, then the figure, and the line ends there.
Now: 125
